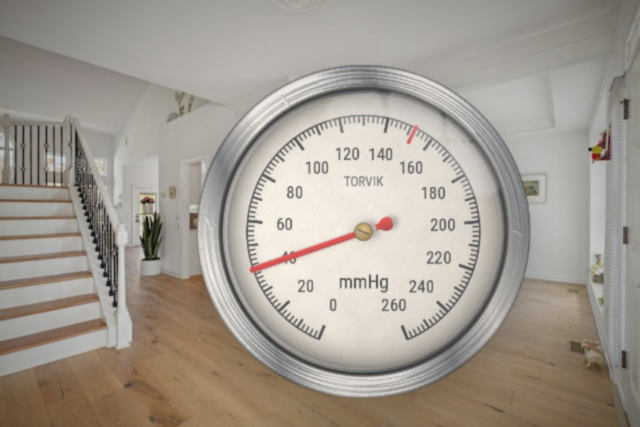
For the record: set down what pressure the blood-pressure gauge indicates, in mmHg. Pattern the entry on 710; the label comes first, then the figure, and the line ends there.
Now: 40
